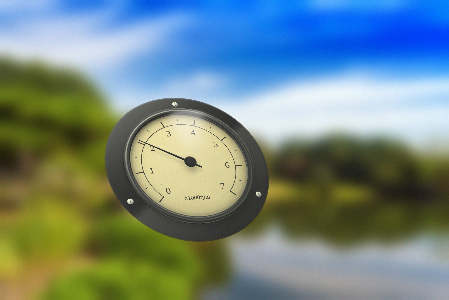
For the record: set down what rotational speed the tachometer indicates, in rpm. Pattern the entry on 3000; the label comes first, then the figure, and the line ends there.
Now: 2000
